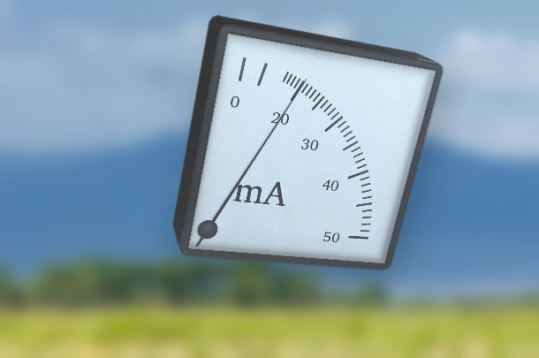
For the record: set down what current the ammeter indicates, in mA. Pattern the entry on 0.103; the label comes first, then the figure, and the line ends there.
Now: 20
